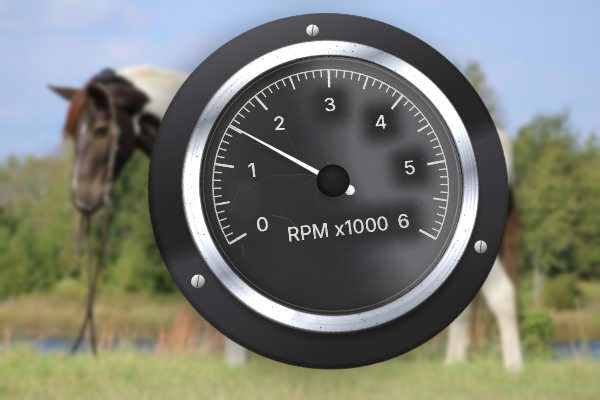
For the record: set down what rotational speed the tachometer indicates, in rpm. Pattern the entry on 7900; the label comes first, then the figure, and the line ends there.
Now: 1500
